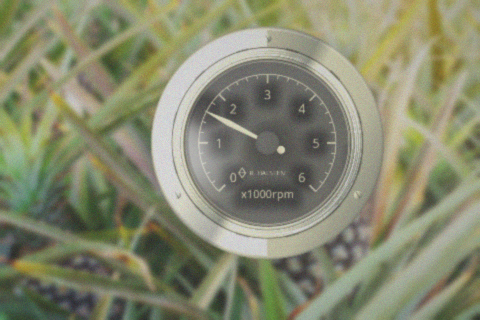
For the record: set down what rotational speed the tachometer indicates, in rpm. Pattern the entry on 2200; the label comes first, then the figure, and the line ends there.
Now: 1600
